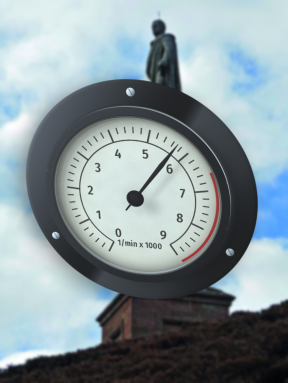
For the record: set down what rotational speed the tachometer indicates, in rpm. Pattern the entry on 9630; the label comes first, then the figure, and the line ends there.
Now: 5700
